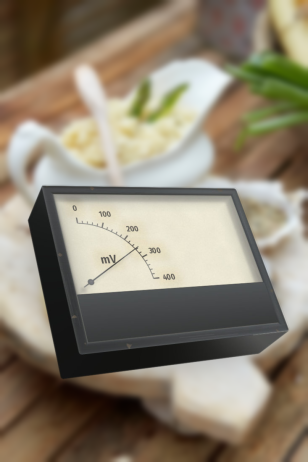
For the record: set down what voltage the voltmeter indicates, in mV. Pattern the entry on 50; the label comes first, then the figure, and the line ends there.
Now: 260
